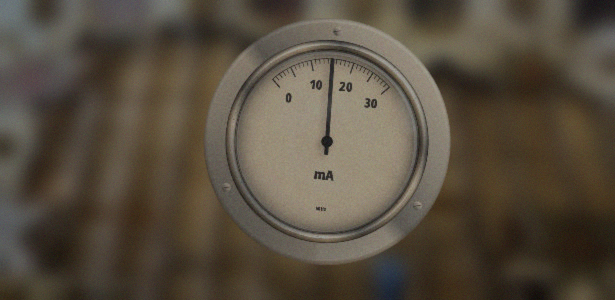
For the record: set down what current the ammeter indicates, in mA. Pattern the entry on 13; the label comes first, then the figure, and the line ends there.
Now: 15
